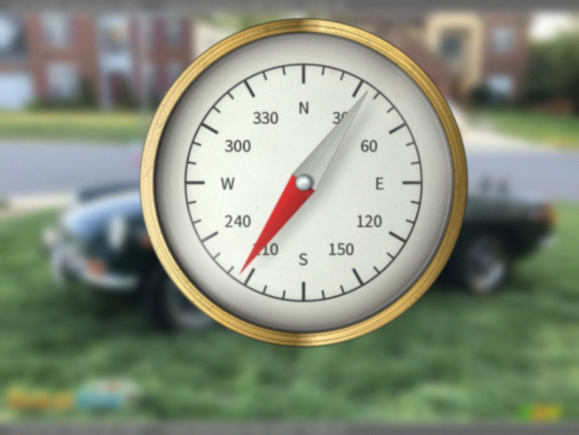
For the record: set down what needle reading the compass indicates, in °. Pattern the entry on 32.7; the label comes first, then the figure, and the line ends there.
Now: 215
